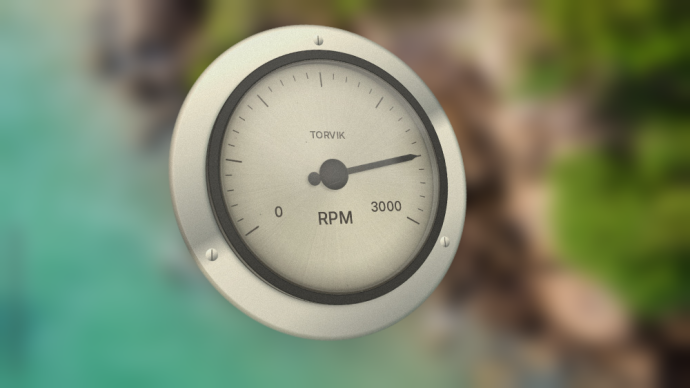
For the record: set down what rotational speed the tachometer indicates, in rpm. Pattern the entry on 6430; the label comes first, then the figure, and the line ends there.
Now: 2500
